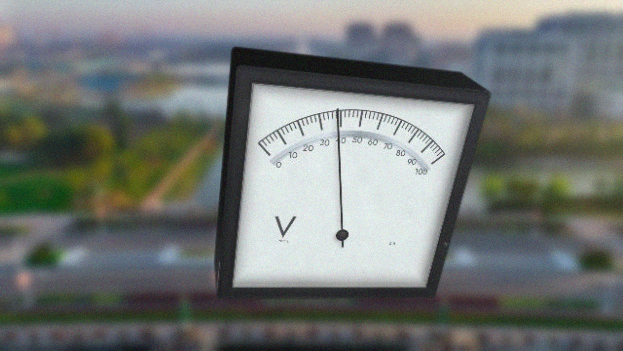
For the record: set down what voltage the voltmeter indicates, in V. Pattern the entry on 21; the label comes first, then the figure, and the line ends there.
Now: 38
